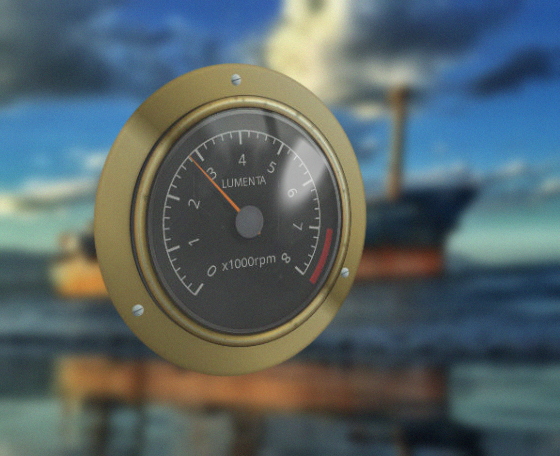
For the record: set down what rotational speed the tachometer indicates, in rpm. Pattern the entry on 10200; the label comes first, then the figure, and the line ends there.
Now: 2800
